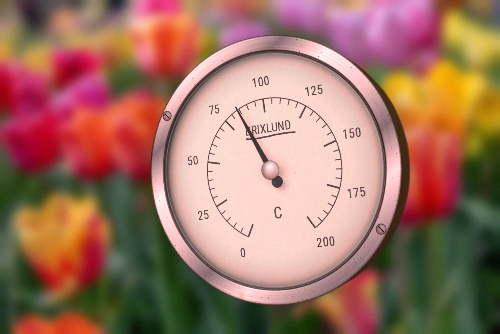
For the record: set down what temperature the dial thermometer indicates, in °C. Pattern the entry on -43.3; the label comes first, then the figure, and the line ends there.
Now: 85
